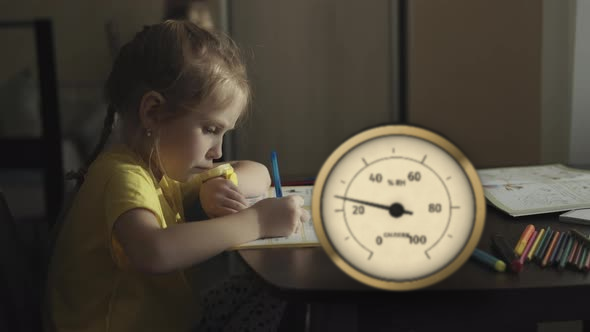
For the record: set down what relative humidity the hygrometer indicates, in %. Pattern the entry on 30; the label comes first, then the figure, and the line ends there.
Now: 25
